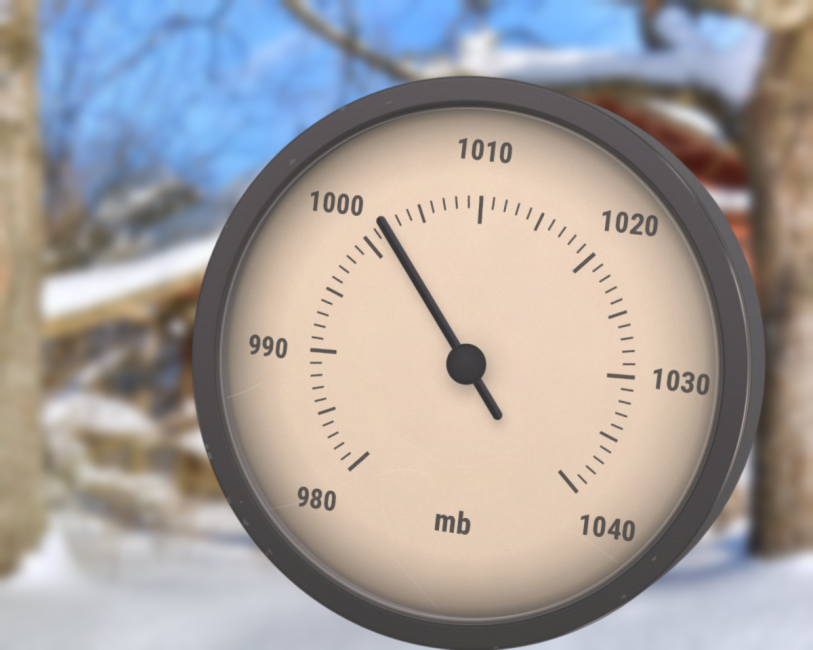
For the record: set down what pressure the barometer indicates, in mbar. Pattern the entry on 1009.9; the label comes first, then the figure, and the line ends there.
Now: 1002
